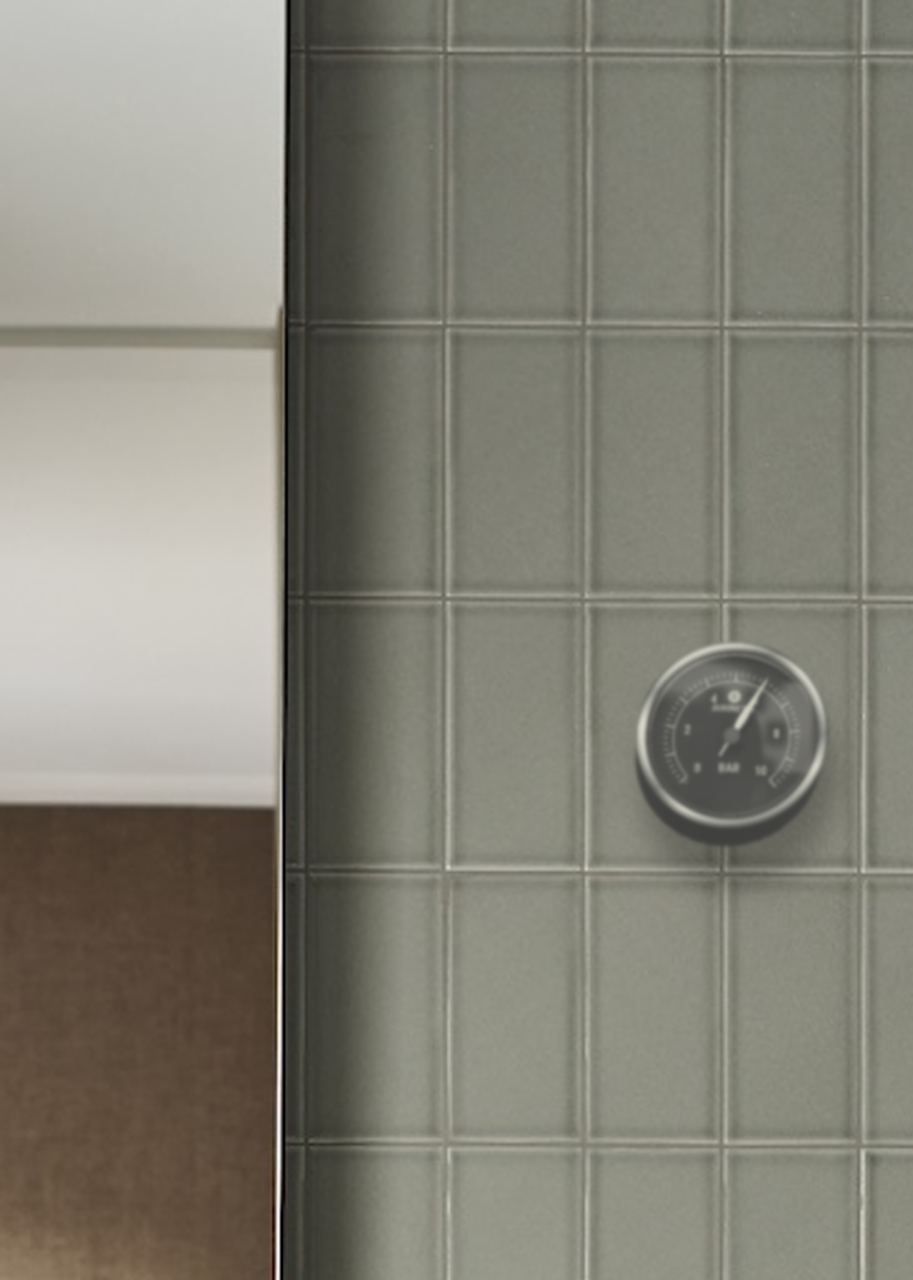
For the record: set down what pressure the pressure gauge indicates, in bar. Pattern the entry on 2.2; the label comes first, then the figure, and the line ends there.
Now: 6
